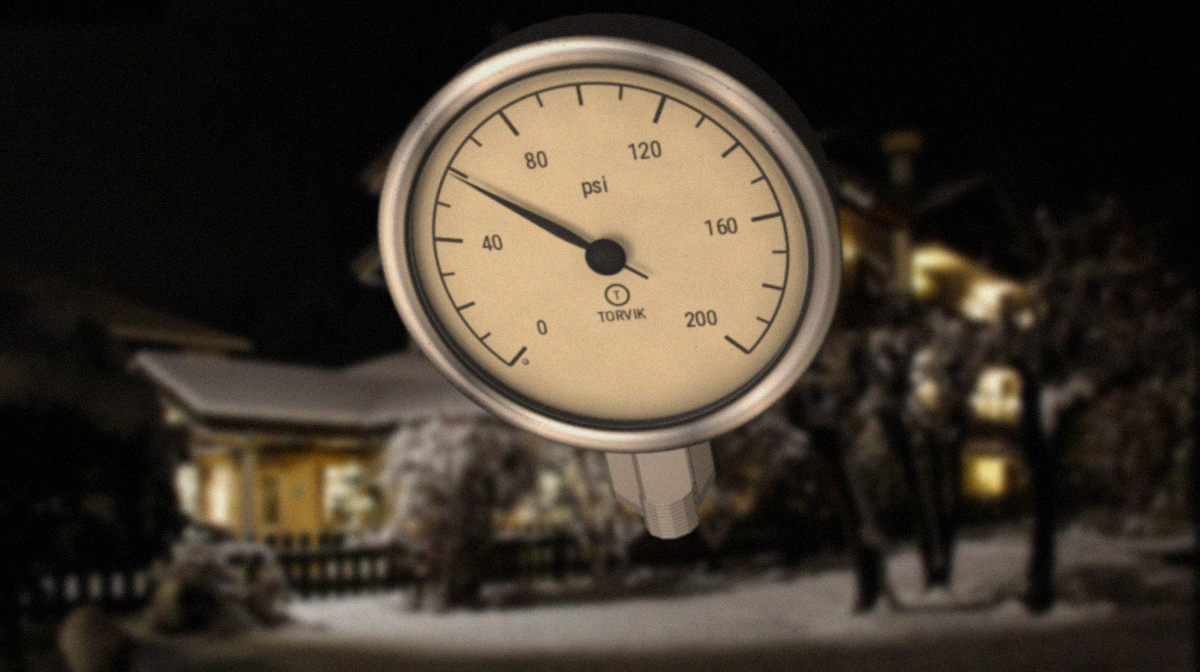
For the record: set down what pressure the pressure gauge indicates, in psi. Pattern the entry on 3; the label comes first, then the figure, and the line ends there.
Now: 60
